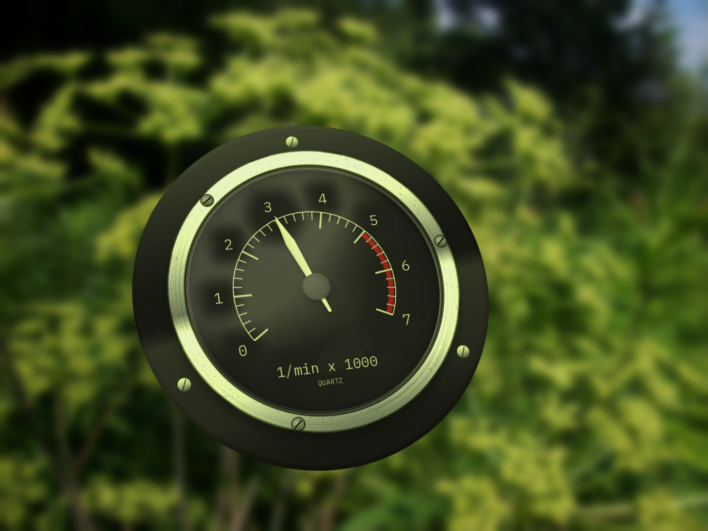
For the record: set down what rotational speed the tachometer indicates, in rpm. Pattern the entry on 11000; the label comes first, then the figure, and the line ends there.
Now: 3000
